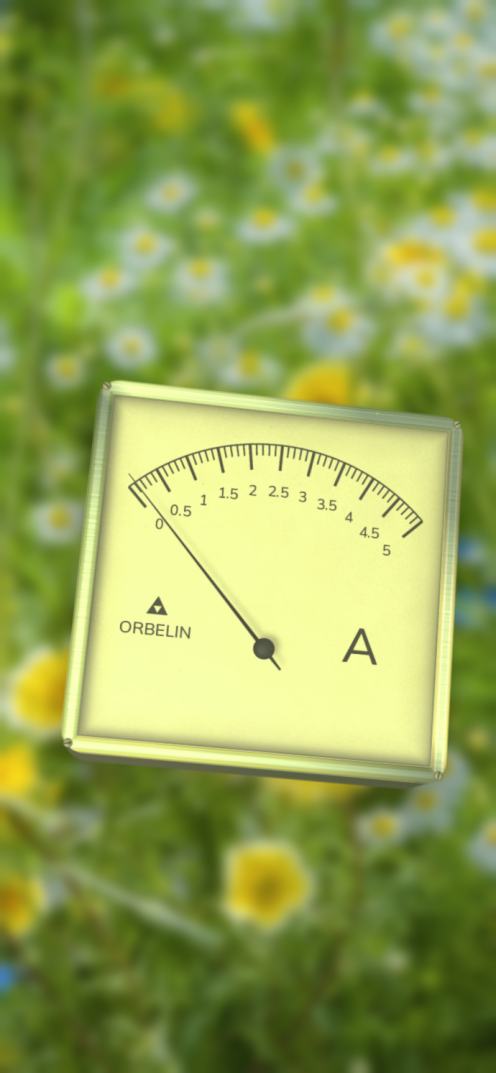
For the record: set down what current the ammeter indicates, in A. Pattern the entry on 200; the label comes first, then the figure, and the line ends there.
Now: 0.1
